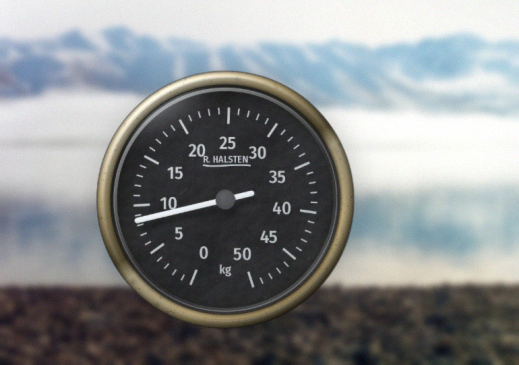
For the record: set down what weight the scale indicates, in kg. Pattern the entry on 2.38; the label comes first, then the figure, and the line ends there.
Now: 8.5
